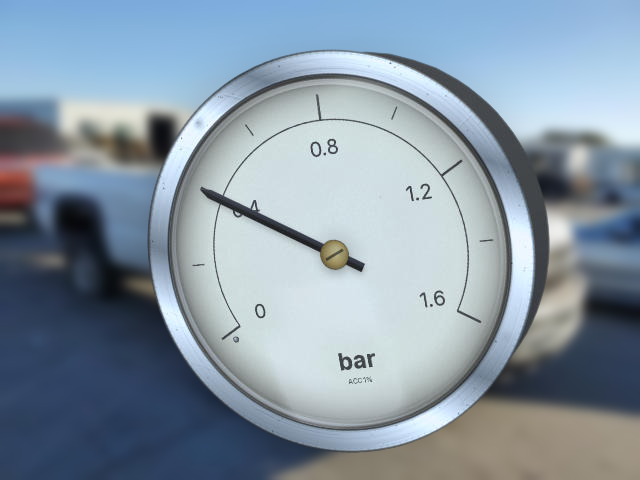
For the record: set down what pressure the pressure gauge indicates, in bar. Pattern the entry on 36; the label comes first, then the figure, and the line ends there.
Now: 0.4
